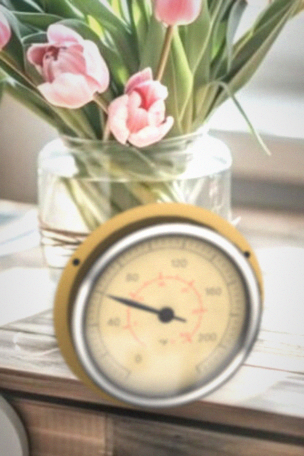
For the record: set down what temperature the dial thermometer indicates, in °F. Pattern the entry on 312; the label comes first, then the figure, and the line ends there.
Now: 60
